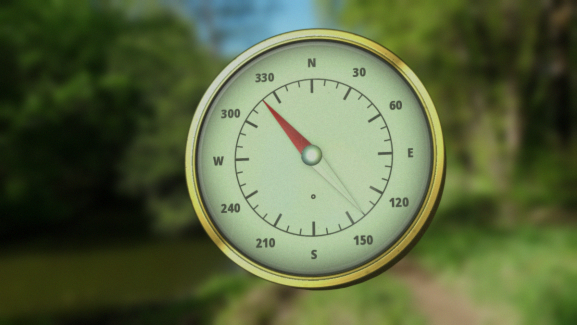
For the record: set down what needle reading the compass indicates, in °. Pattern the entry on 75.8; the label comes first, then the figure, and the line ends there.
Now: 320
